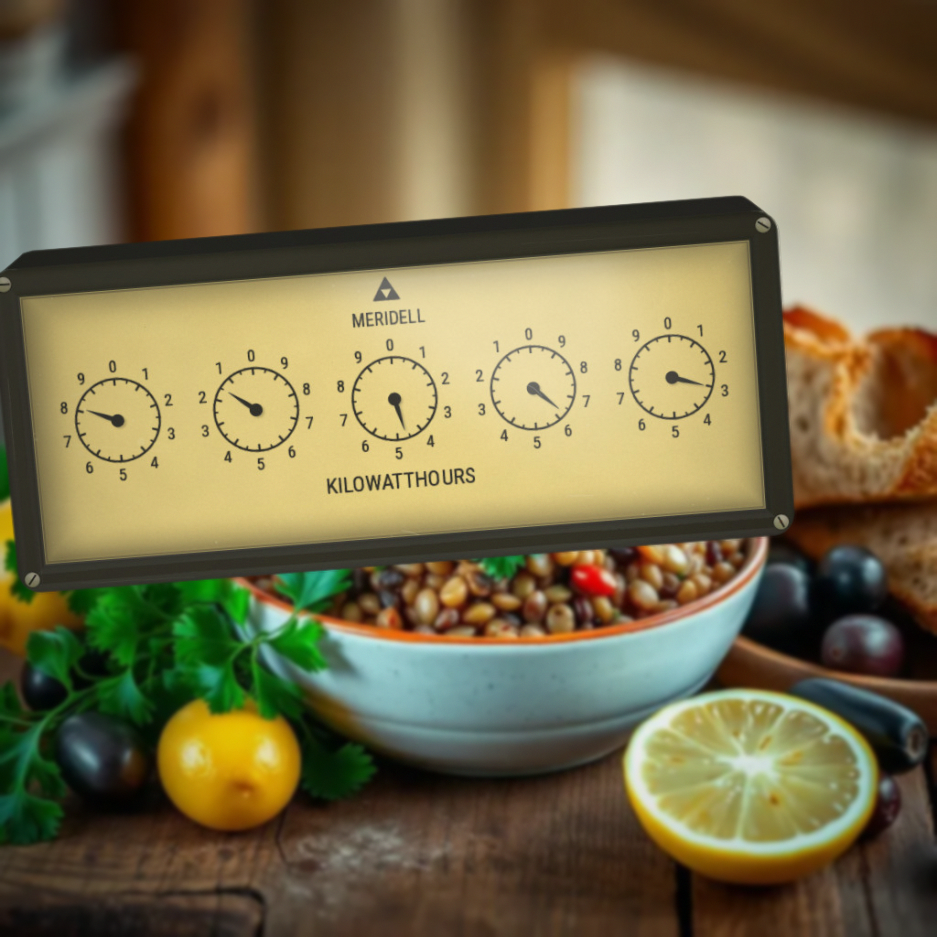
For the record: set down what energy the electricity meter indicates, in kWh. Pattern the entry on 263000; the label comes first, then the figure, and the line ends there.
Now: 81463
